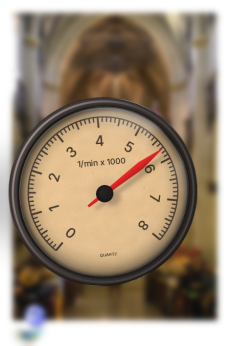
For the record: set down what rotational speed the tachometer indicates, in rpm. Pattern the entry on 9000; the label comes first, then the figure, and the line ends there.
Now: 5700
